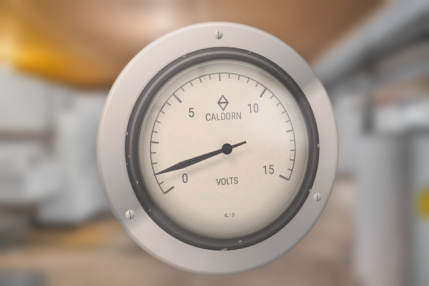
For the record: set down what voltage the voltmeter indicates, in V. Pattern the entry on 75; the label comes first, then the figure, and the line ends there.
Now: 1
